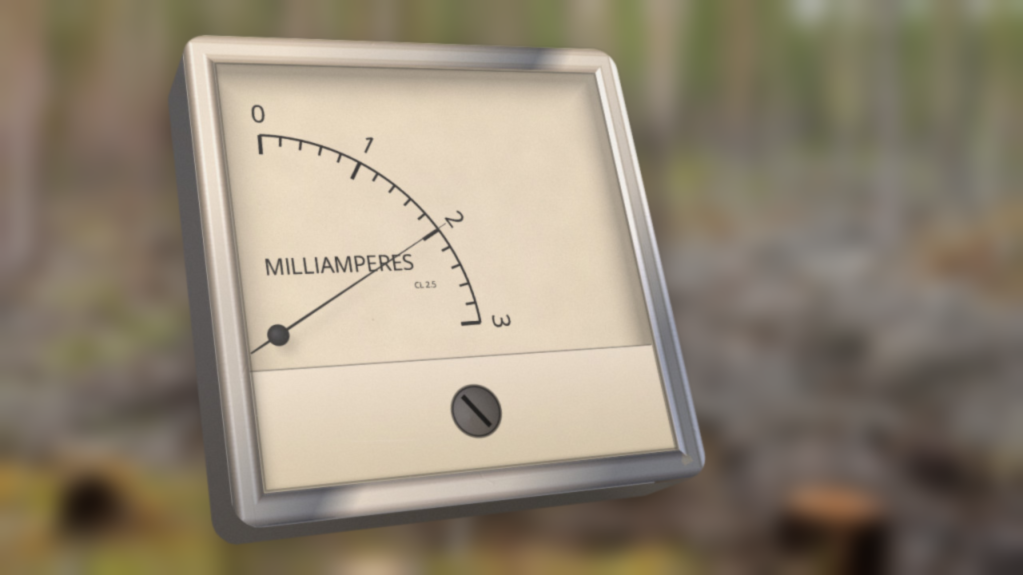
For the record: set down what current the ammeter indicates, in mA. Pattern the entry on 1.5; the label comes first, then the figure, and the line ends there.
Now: 2
